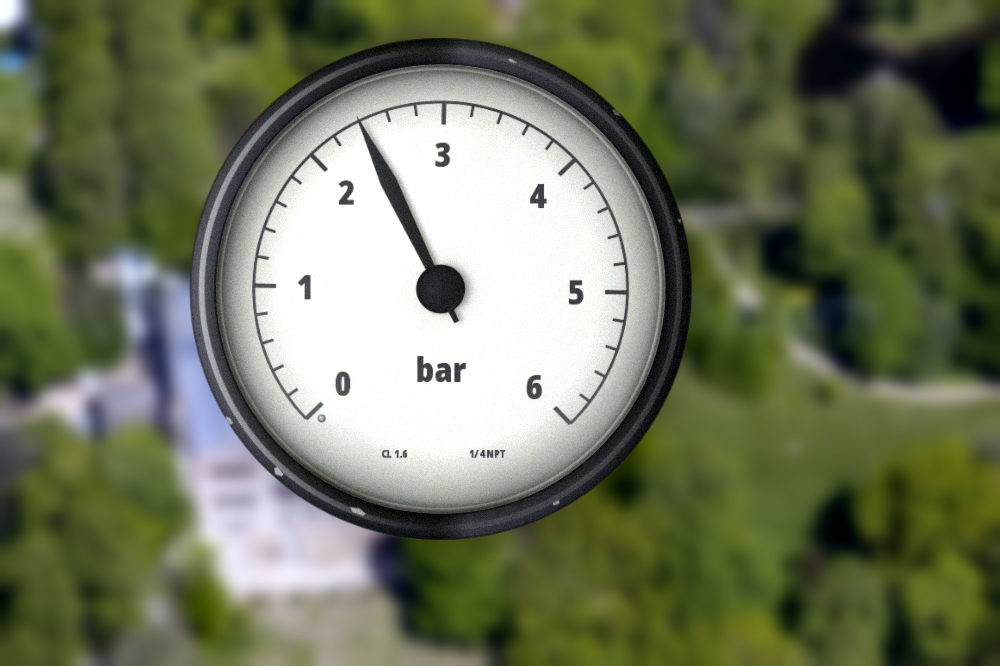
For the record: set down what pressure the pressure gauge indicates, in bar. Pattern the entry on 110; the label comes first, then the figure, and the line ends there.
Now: 2.4
